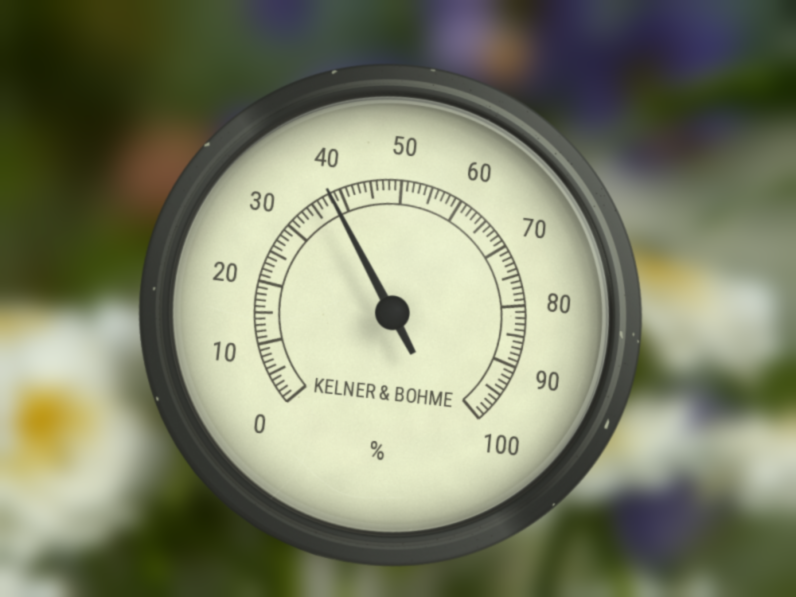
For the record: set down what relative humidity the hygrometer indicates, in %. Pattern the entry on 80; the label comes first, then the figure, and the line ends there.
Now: 38
